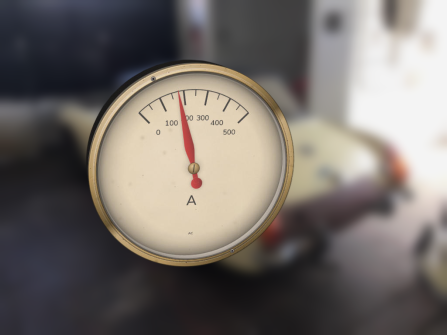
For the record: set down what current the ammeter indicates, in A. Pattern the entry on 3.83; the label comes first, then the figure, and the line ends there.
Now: 175
